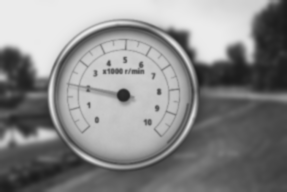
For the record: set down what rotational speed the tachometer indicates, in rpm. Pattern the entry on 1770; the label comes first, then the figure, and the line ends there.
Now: 2000
